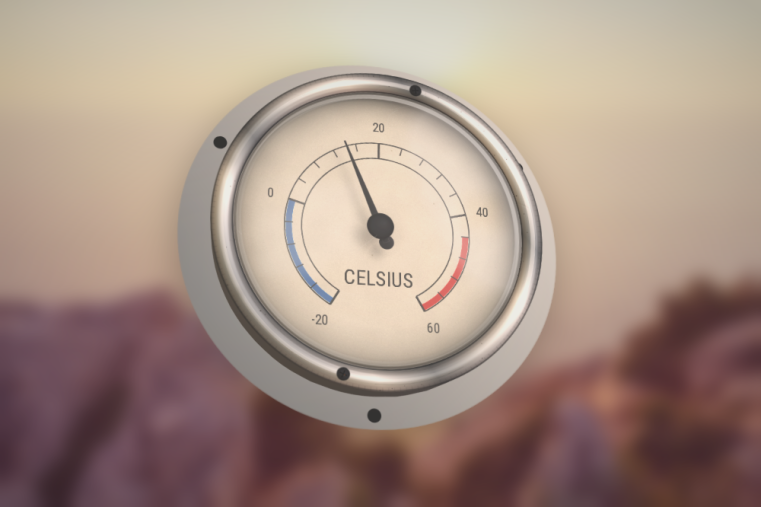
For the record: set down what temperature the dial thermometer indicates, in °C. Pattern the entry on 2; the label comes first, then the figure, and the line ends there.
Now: 14
